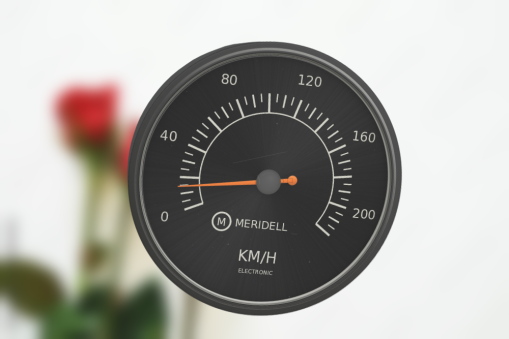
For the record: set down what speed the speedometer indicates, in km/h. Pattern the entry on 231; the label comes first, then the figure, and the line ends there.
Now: 15
